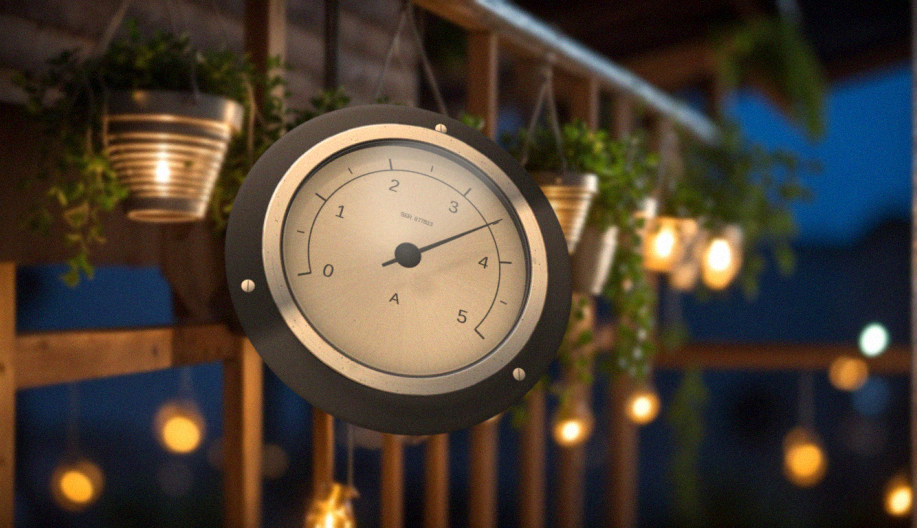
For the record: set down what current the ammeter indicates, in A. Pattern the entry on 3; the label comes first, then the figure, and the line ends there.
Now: 3.5
